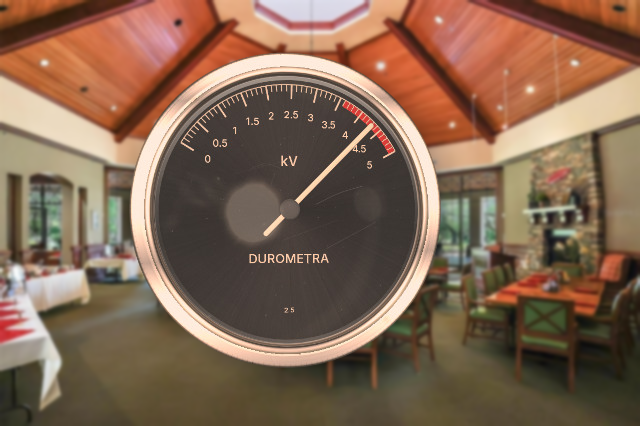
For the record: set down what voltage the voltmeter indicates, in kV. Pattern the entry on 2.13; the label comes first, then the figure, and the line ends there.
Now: 4.3
